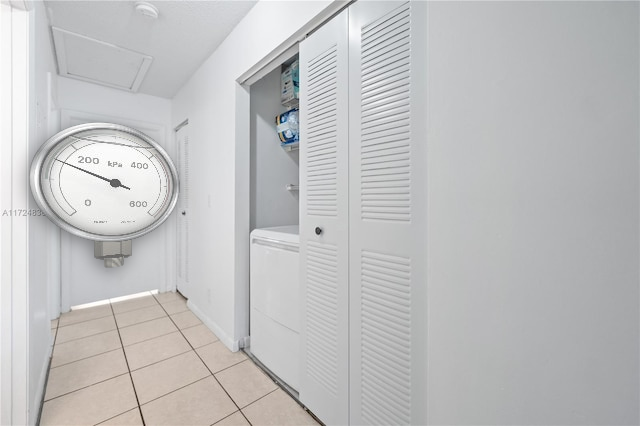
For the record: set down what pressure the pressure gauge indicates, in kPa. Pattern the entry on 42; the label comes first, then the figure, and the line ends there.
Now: 150
